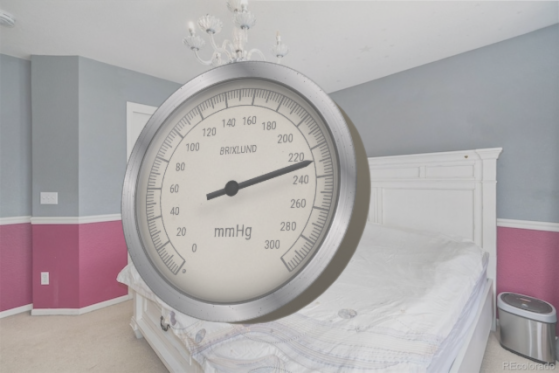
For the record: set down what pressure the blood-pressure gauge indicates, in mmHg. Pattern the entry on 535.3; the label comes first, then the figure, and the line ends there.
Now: 230
